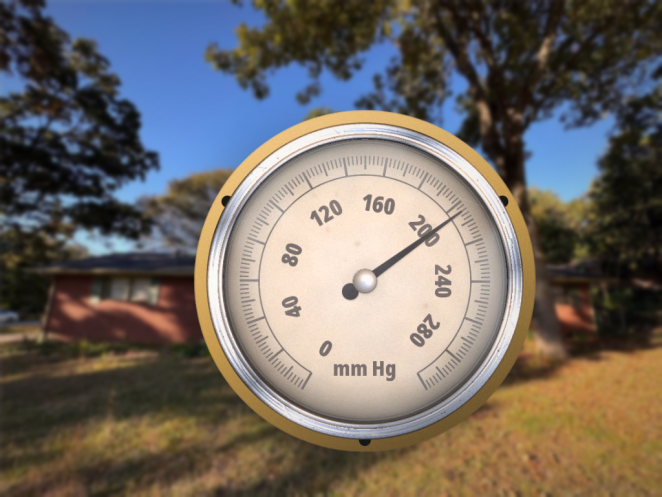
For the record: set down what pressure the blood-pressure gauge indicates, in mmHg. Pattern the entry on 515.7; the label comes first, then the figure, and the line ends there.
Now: 204
